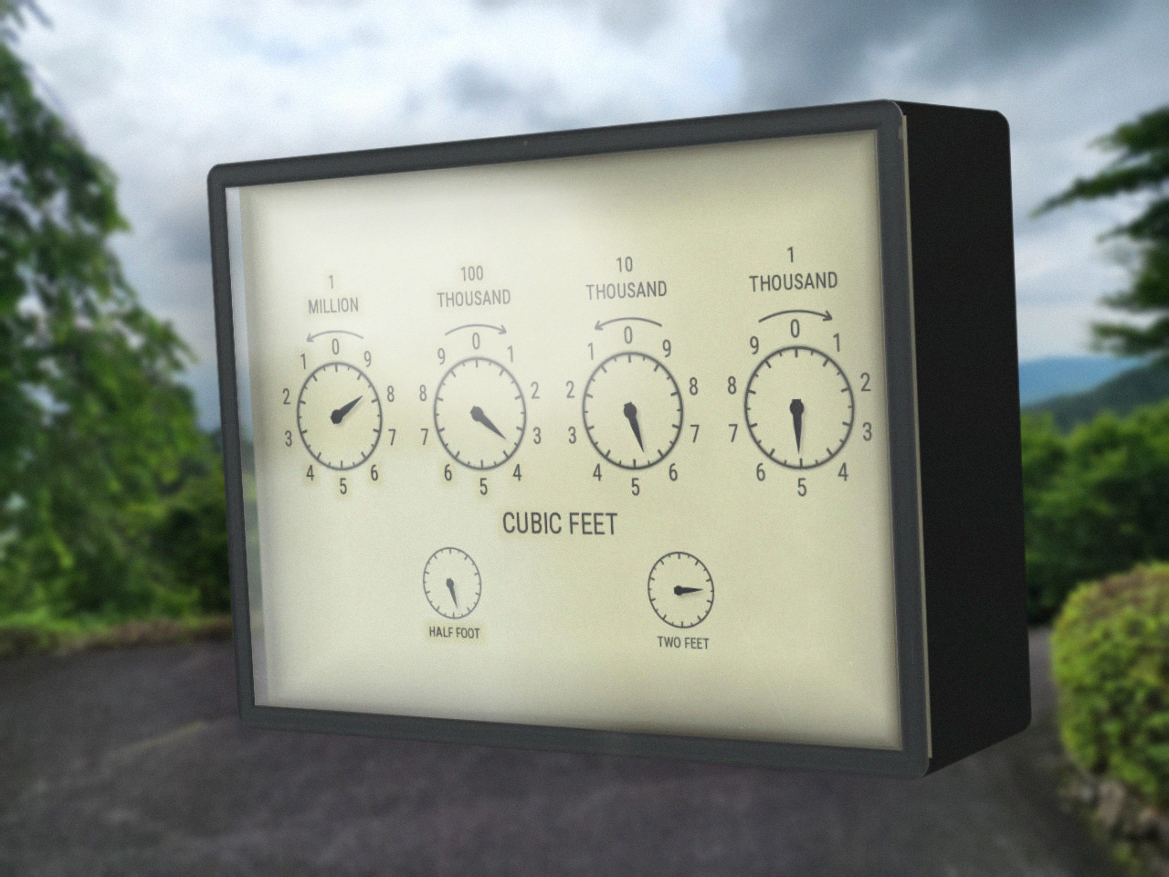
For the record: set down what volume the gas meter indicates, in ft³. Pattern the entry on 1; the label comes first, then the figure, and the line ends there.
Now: 835500
